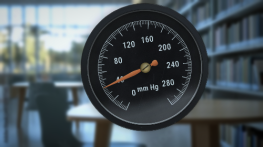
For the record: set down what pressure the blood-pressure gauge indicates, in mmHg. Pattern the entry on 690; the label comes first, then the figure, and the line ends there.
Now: 40
